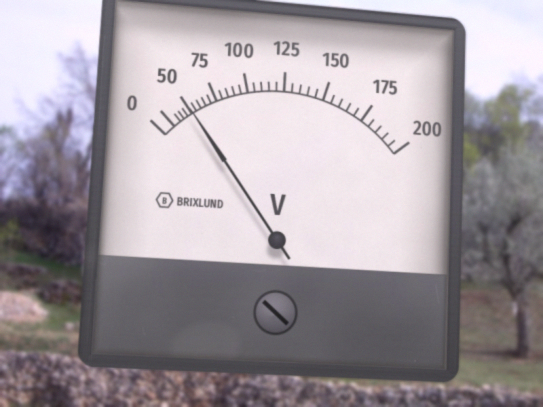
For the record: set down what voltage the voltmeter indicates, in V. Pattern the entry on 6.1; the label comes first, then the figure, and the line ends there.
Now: 50
